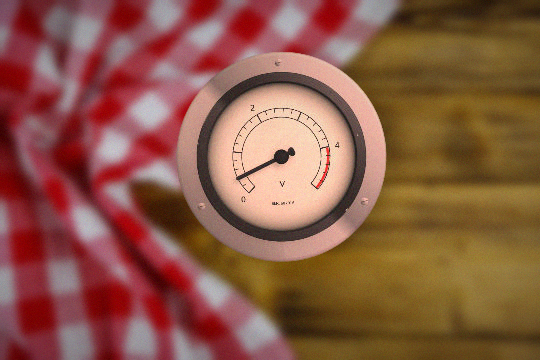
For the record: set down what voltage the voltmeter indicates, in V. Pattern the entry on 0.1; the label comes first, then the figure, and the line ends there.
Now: 0.4
